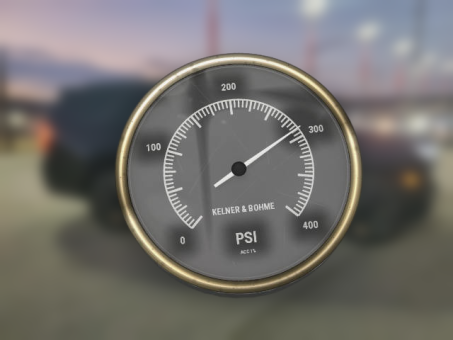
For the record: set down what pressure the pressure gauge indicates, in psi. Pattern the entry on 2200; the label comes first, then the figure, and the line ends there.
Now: 290
